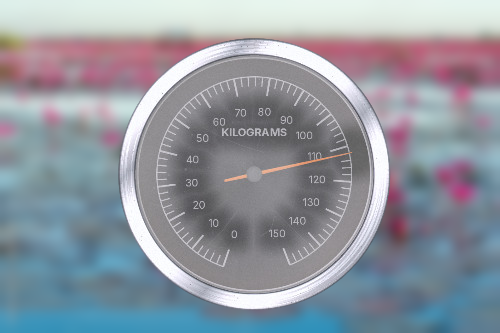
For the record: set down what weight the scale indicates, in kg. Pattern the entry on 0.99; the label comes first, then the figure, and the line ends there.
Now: 112
